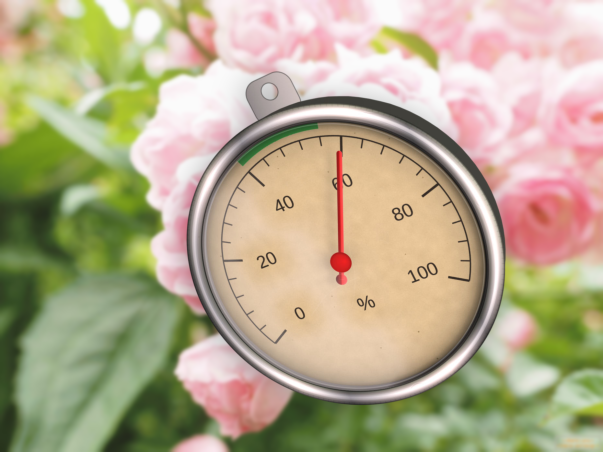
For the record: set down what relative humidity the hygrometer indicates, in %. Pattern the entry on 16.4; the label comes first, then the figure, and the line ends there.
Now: 60
